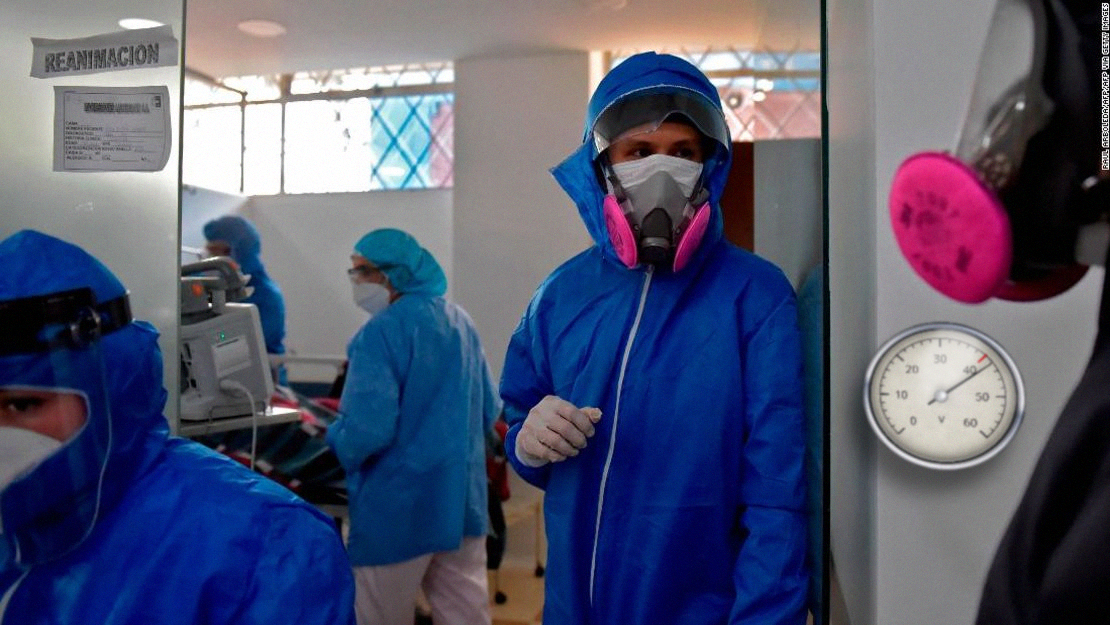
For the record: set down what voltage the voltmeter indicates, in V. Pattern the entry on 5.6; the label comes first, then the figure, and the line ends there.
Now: 42
